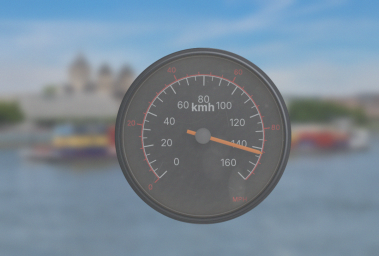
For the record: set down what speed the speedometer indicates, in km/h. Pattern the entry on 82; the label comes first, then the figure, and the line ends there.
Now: 142.5
